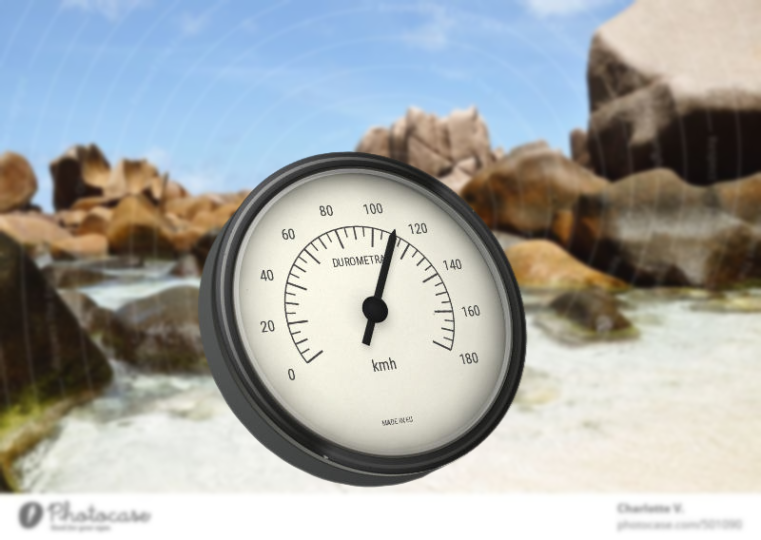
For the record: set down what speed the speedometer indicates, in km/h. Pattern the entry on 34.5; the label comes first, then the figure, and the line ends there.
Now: 110
